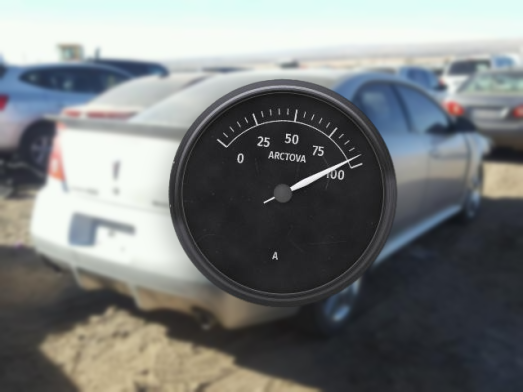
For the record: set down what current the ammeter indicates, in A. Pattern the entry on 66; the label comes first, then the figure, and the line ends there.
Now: 95
